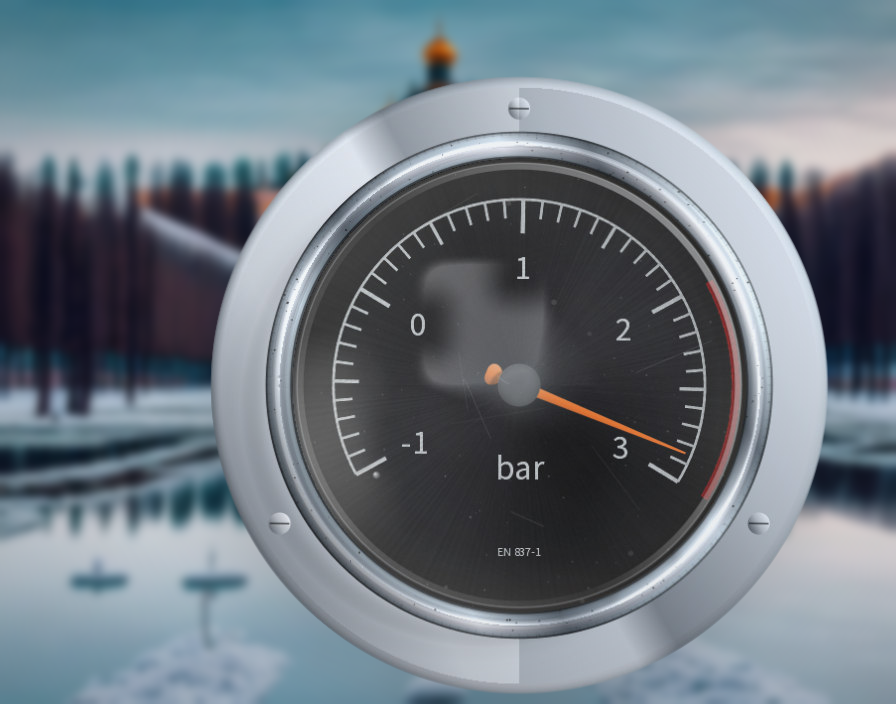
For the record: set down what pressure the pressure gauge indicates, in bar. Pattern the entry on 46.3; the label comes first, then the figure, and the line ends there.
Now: 2.85
